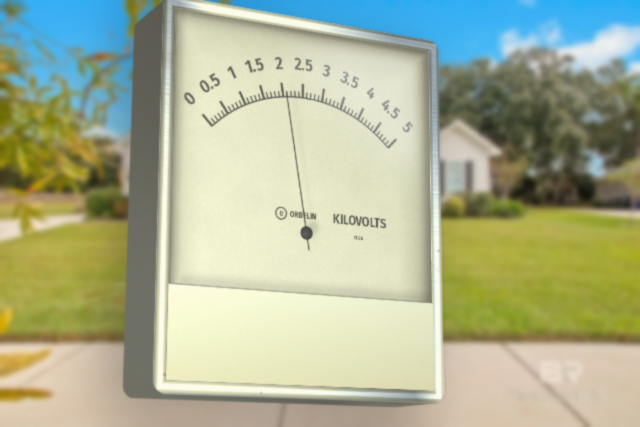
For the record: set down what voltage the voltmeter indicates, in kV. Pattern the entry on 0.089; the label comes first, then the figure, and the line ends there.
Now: 2
